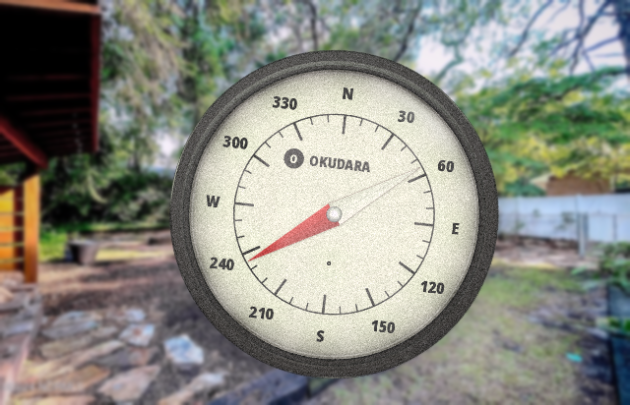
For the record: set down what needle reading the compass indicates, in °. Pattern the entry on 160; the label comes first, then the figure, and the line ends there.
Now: 235
